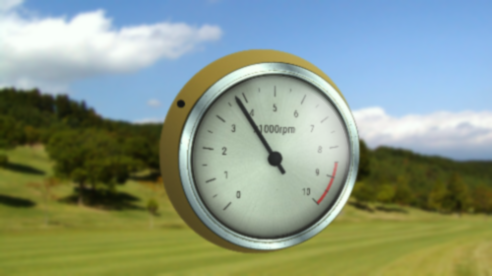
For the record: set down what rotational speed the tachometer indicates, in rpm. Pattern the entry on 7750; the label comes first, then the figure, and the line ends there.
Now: 3750
